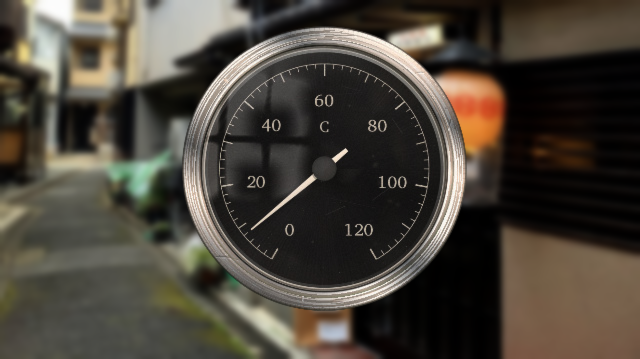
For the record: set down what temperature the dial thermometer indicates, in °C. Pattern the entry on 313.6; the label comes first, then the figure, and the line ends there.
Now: 8
